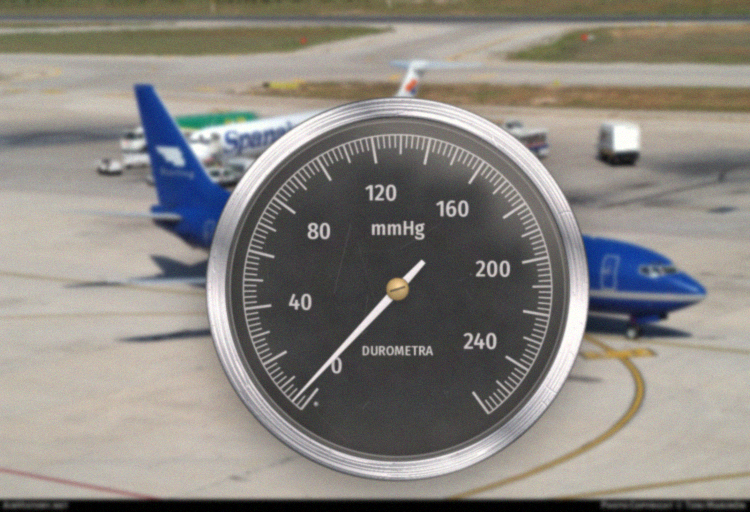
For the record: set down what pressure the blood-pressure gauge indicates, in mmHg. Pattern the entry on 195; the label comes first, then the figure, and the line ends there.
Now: 4
